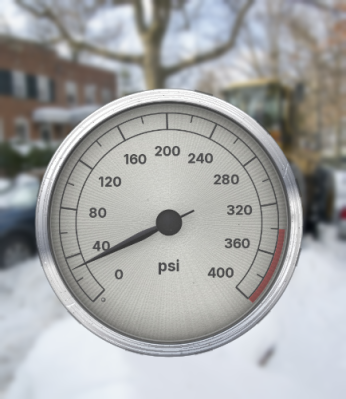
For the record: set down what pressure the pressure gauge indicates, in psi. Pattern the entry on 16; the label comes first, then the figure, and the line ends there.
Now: 30
